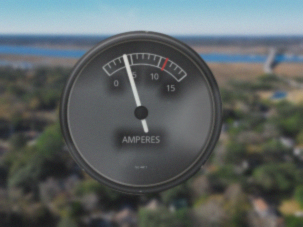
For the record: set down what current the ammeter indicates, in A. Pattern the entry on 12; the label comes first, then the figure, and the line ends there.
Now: 4
